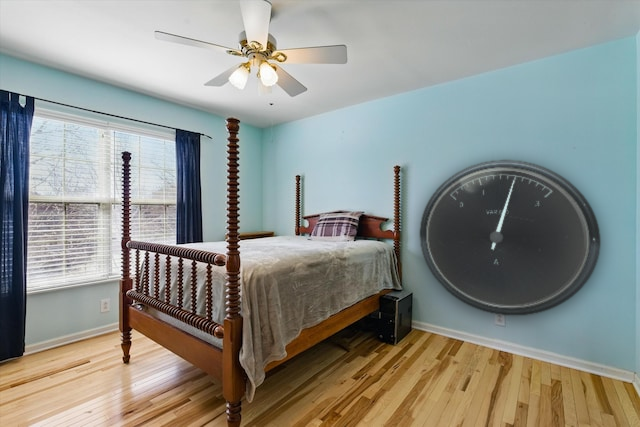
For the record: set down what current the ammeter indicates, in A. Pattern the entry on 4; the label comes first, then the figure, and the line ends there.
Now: 2
